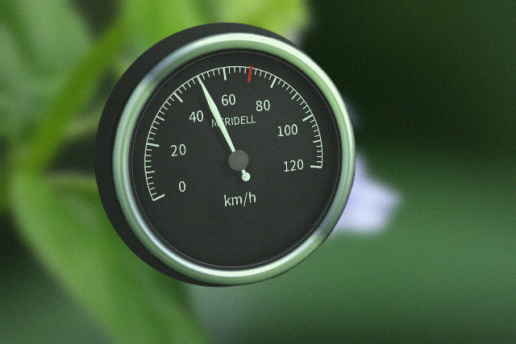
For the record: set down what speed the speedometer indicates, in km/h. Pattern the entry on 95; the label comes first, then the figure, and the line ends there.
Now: 50
